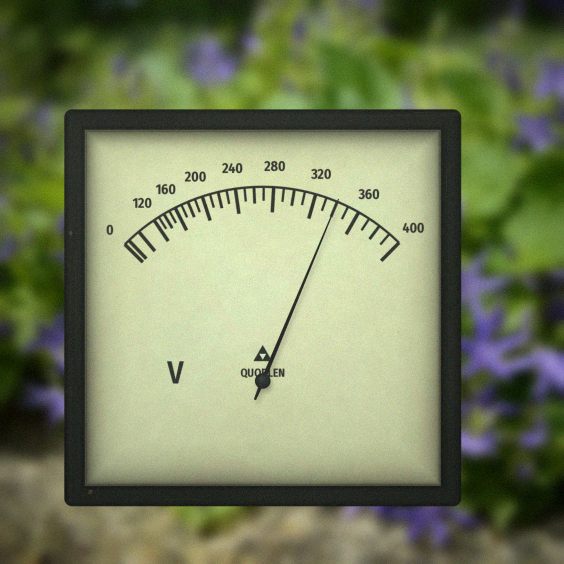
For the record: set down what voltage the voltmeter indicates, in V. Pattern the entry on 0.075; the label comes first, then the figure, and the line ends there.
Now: 340
